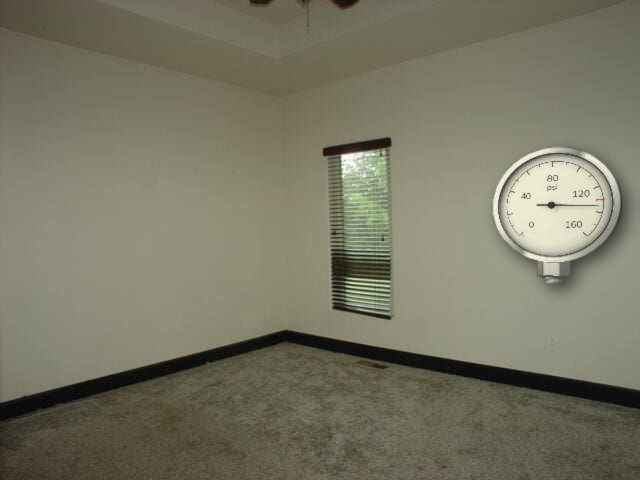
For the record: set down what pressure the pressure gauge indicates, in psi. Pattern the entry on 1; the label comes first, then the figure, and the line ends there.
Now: 135
